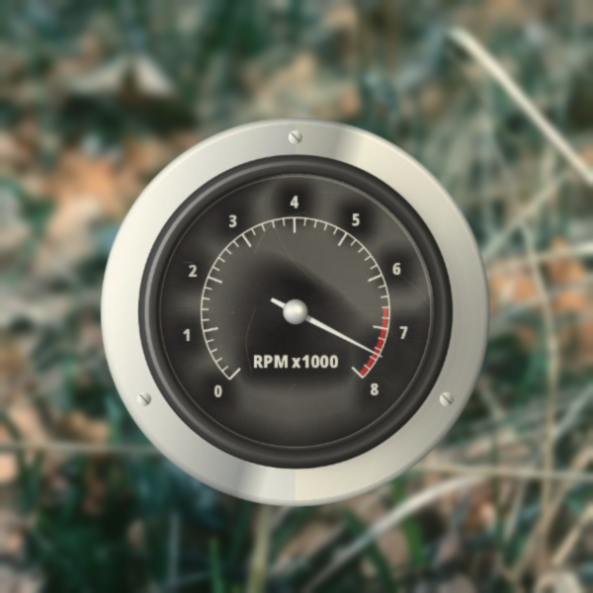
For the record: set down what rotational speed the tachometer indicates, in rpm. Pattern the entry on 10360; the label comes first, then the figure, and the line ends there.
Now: 7500
